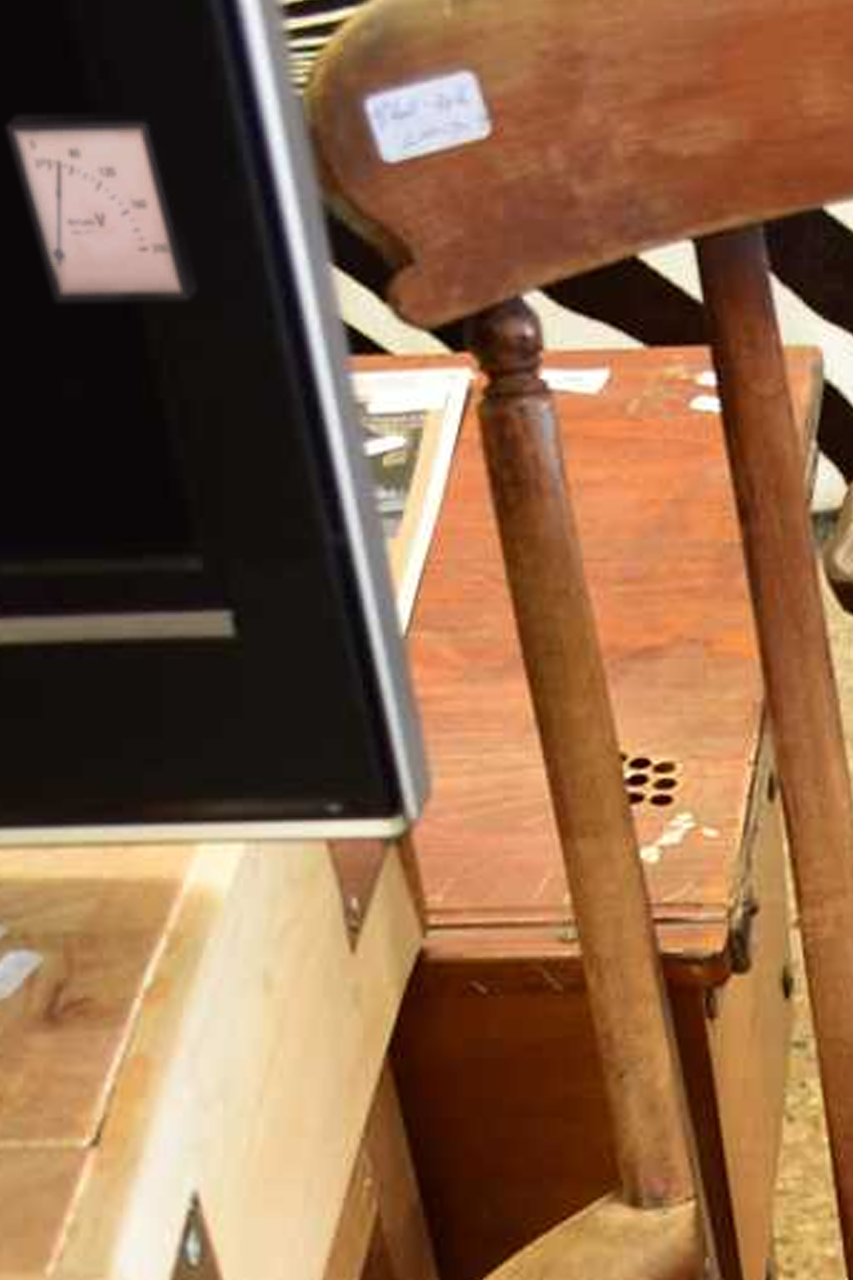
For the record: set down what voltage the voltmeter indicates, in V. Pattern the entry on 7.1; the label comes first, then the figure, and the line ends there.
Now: 60
